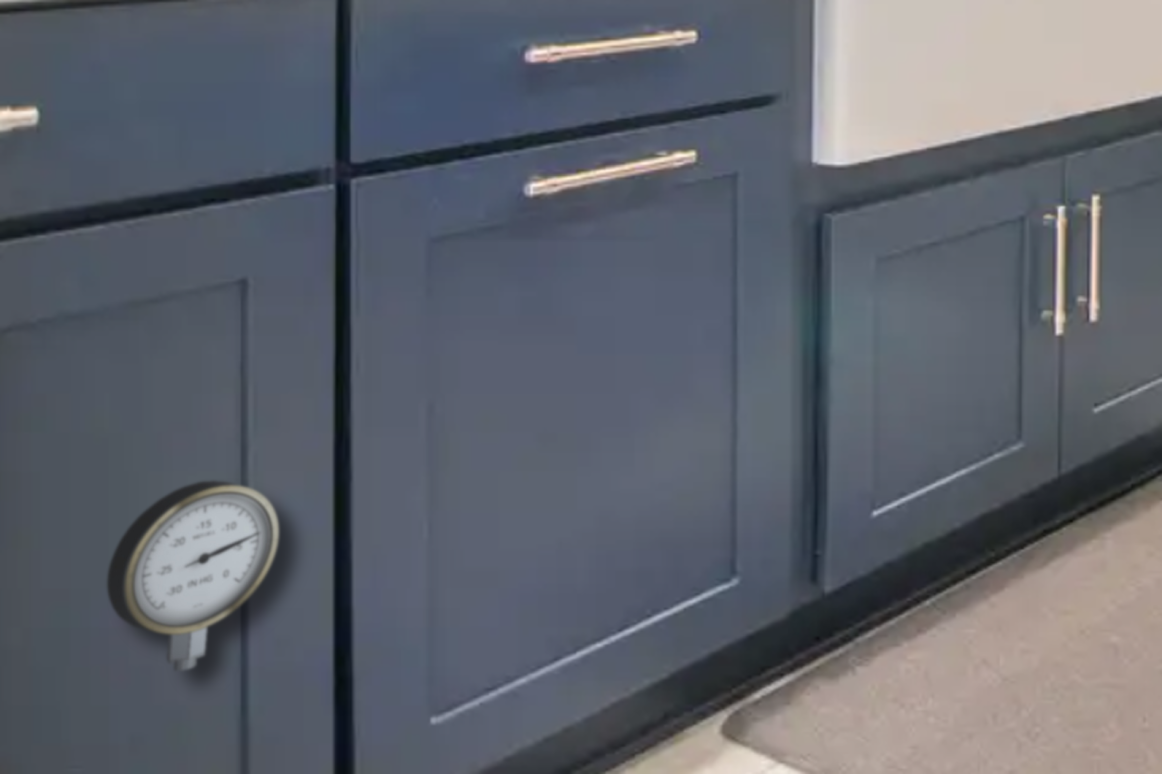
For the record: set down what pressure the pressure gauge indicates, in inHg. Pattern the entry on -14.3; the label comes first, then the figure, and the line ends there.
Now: -6
